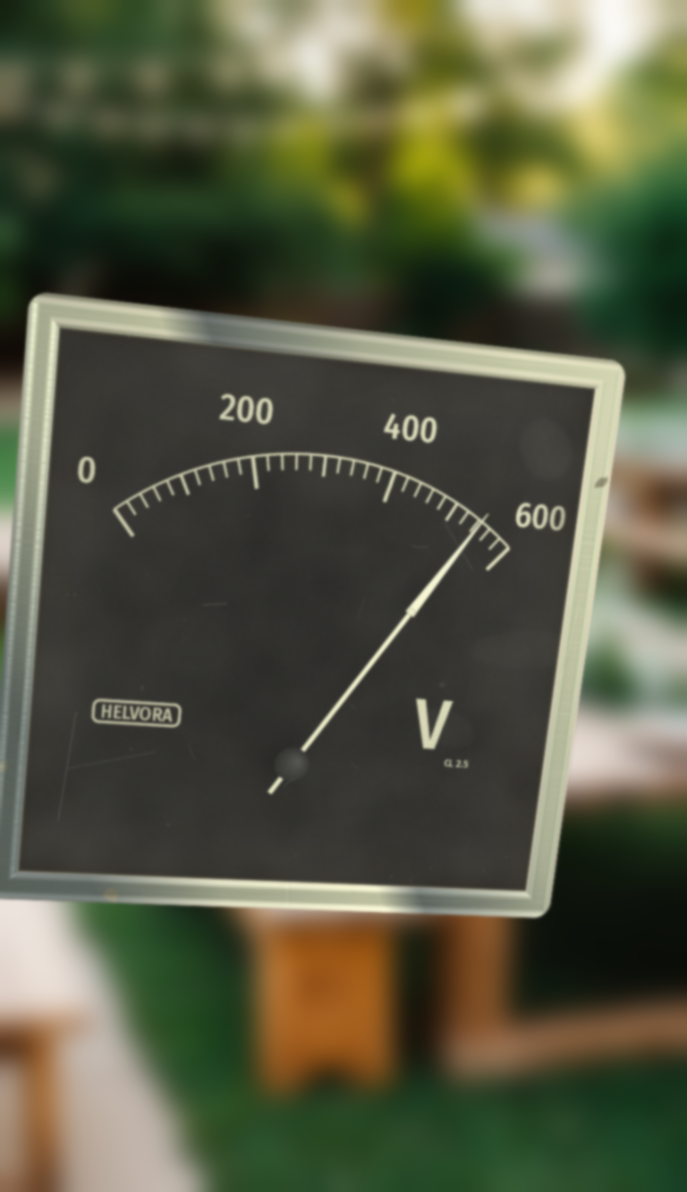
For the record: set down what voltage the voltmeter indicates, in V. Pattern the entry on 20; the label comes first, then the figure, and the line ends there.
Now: 540
